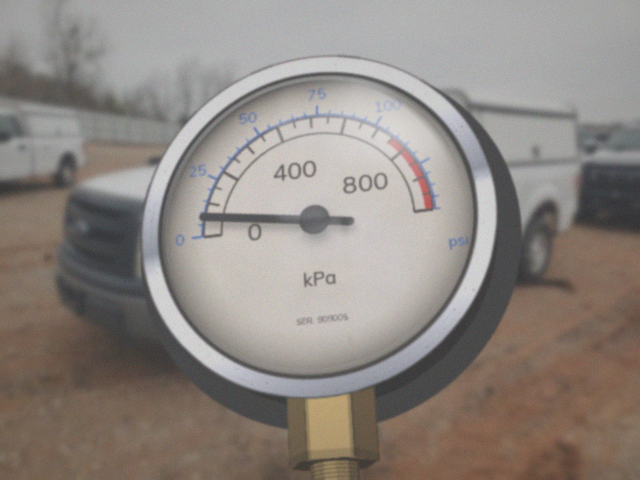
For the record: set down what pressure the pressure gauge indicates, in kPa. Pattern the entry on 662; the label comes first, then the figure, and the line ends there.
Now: 50
